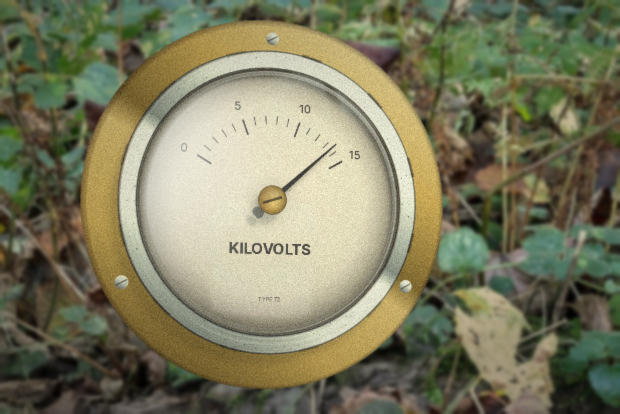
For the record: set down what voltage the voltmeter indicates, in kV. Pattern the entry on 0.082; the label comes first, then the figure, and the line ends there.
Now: 13.5
